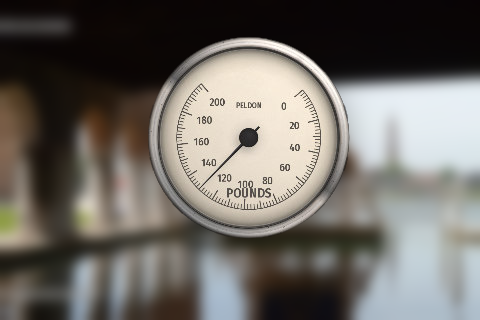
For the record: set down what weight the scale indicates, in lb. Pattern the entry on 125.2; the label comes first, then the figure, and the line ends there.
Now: 130
